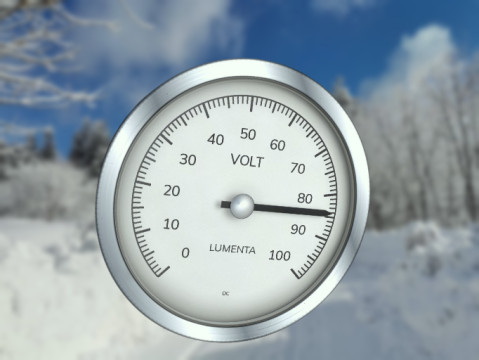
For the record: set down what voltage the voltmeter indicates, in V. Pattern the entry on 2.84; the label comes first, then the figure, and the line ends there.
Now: 84
